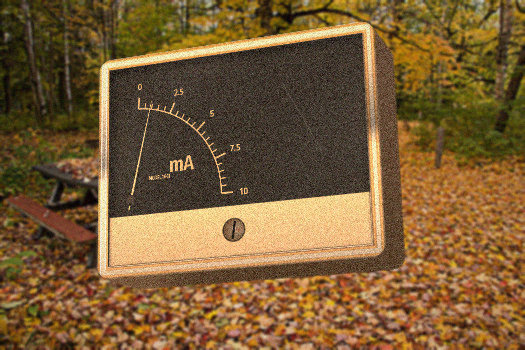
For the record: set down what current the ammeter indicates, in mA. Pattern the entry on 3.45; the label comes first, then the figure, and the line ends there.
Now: 1
